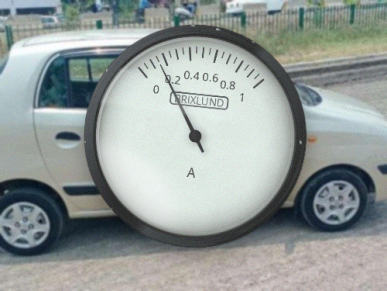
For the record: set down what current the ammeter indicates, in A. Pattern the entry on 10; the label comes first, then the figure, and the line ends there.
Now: 0.15
